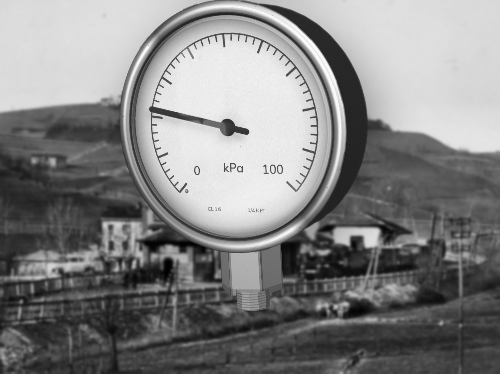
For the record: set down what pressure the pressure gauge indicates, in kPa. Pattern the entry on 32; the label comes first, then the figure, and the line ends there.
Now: 22
